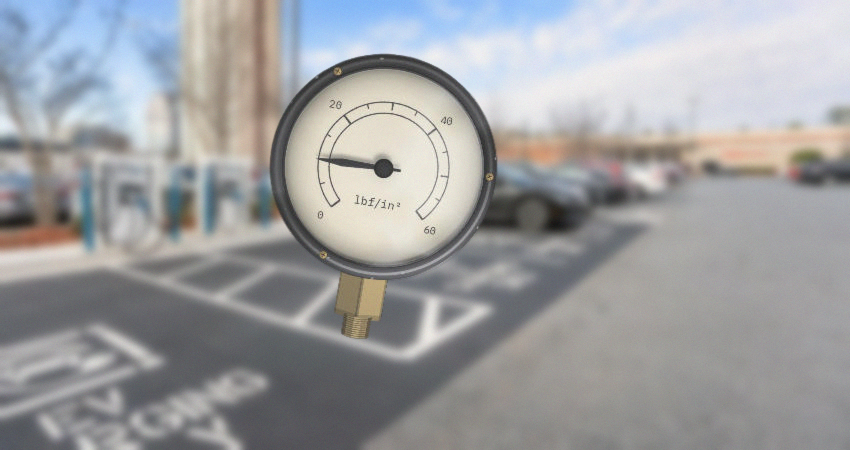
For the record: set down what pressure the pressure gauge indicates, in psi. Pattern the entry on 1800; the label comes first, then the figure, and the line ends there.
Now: 10
